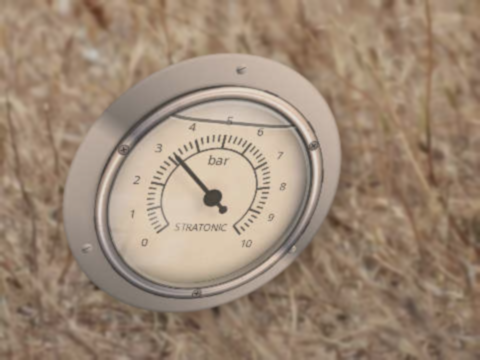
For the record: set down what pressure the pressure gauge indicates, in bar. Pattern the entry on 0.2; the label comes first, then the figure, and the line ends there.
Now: 3.2
